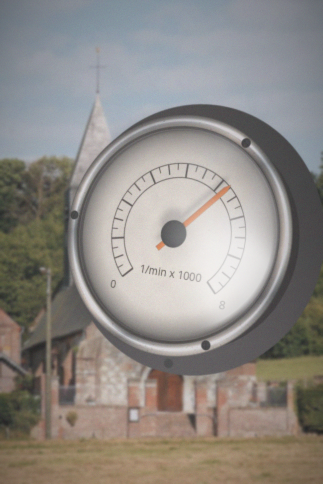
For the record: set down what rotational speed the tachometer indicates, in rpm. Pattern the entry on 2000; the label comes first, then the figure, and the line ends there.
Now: 5250
